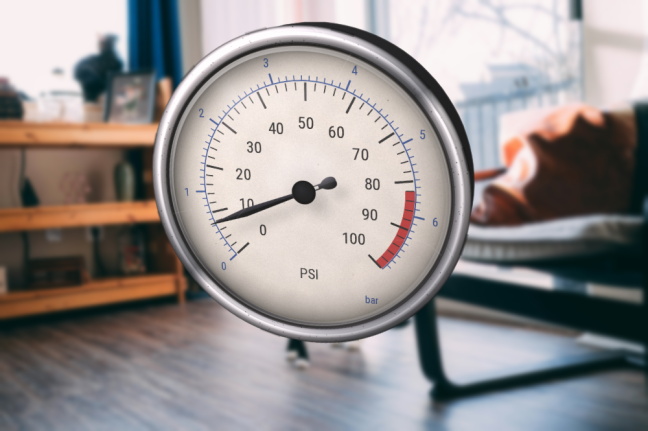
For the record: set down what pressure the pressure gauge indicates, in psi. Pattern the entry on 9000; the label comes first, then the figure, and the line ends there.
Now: 8
